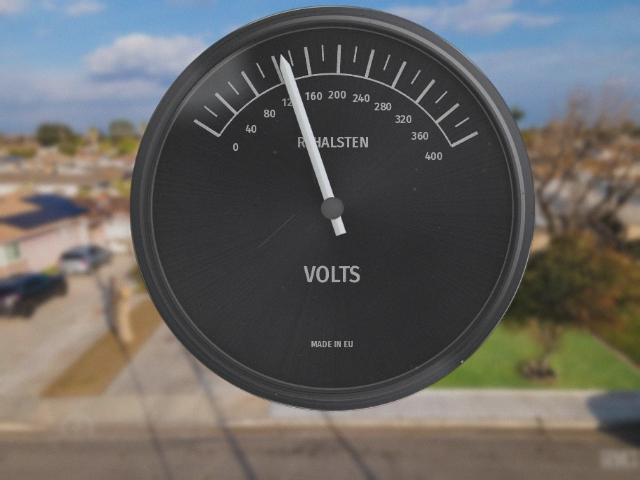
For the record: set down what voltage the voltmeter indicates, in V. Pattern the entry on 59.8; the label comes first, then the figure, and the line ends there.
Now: 130
